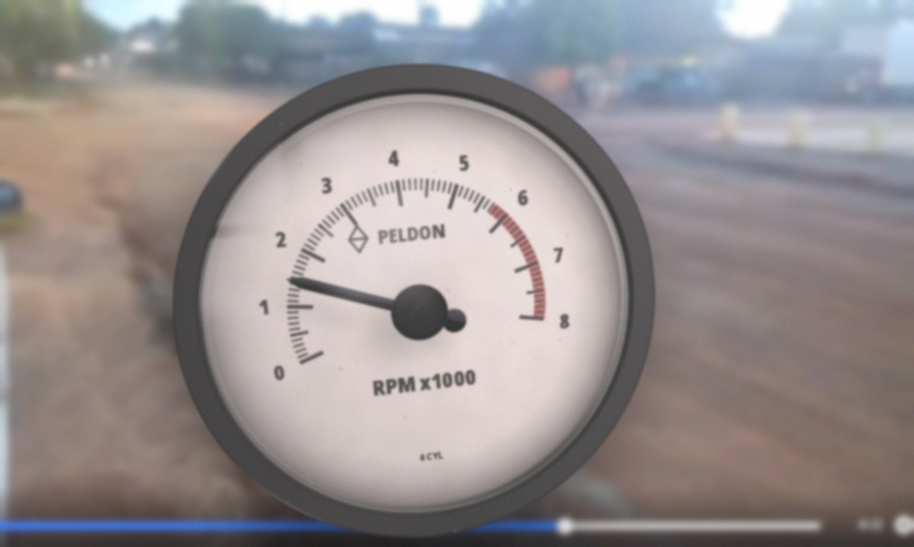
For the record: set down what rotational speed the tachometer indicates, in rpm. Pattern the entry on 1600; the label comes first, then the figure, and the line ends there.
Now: 1500
